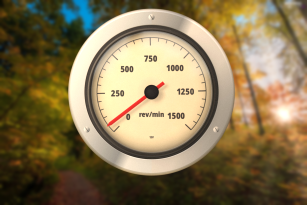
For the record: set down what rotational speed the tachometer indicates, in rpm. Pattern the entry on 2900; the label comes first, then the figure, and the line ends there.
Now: 50
